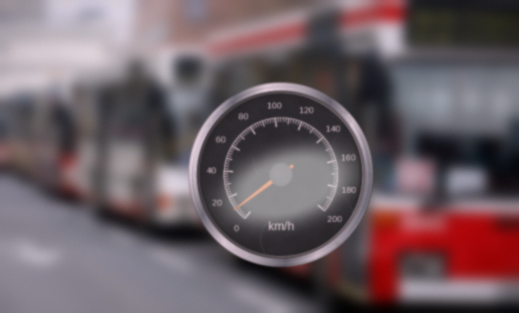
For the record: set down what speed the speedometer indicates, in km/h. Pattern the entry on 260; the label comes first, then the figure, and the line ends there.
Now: 10
